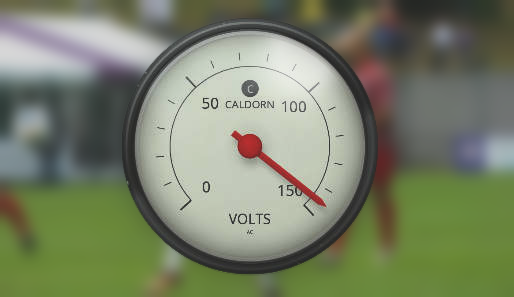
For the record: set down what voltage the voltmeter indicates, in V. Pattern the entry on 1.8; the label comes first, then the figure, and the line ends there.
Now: 145
